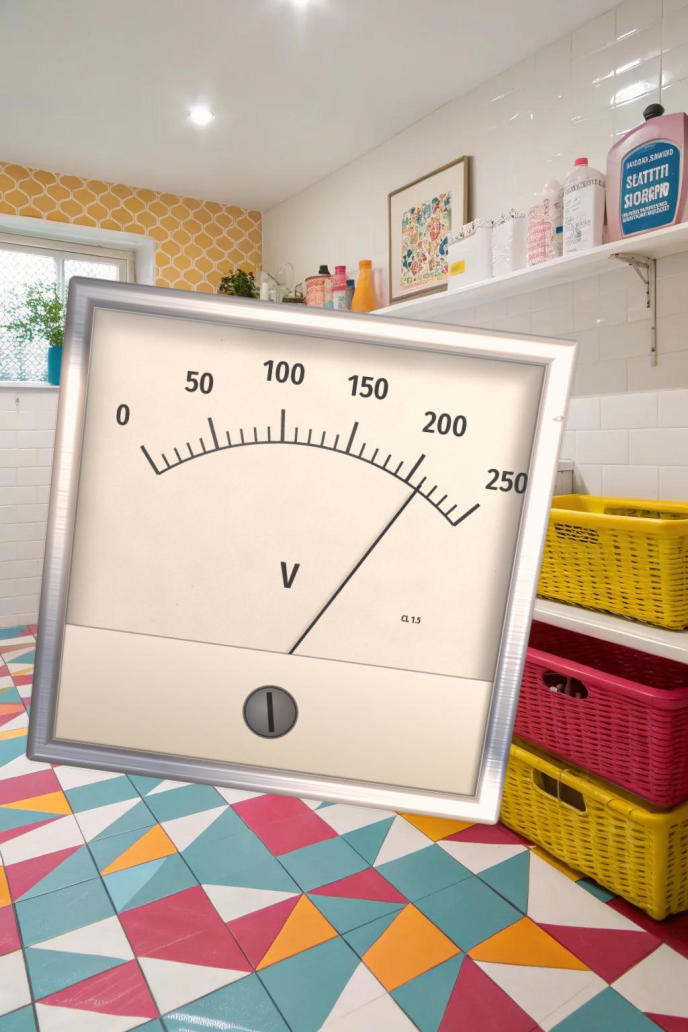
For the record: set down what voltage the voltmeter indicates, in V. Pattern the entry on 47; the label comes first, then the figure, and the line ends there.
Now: 210
